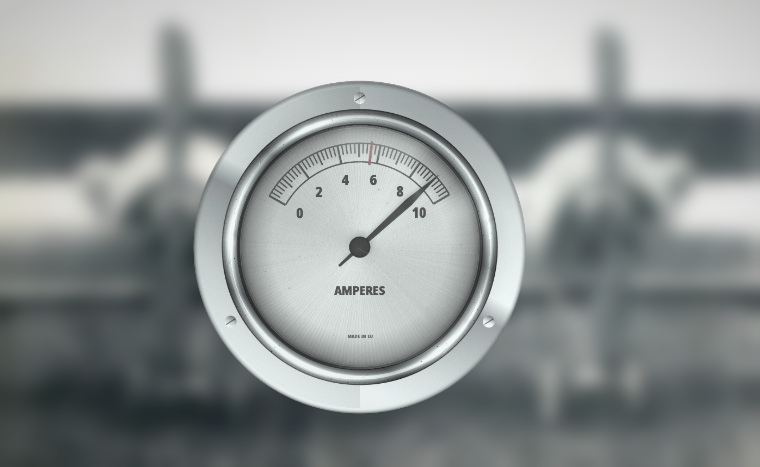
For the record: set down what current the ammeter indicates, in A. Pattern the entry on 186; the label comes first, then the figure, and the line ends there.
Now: 9
